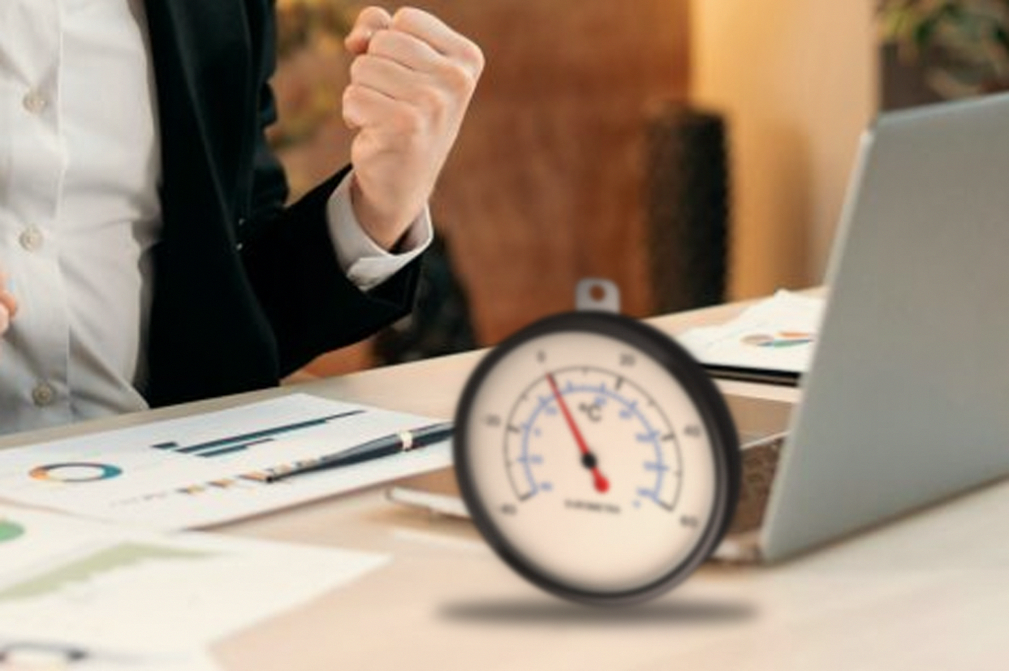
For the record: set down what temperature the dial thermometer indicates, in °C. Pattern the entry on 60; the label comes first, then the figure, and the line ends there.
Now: 0
